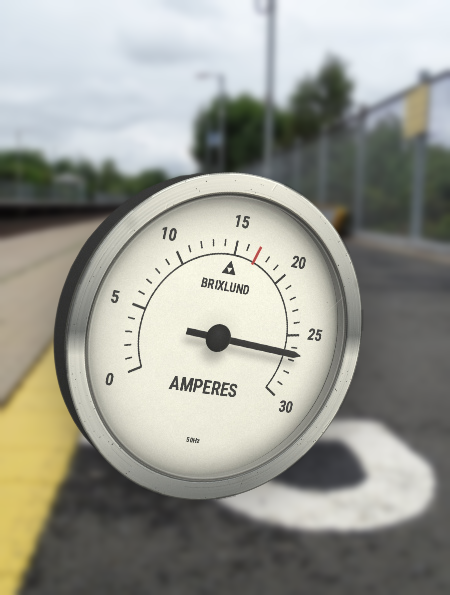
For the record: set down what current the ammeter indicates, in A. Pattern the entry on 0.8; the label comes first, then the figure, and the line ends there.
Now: 26.5
